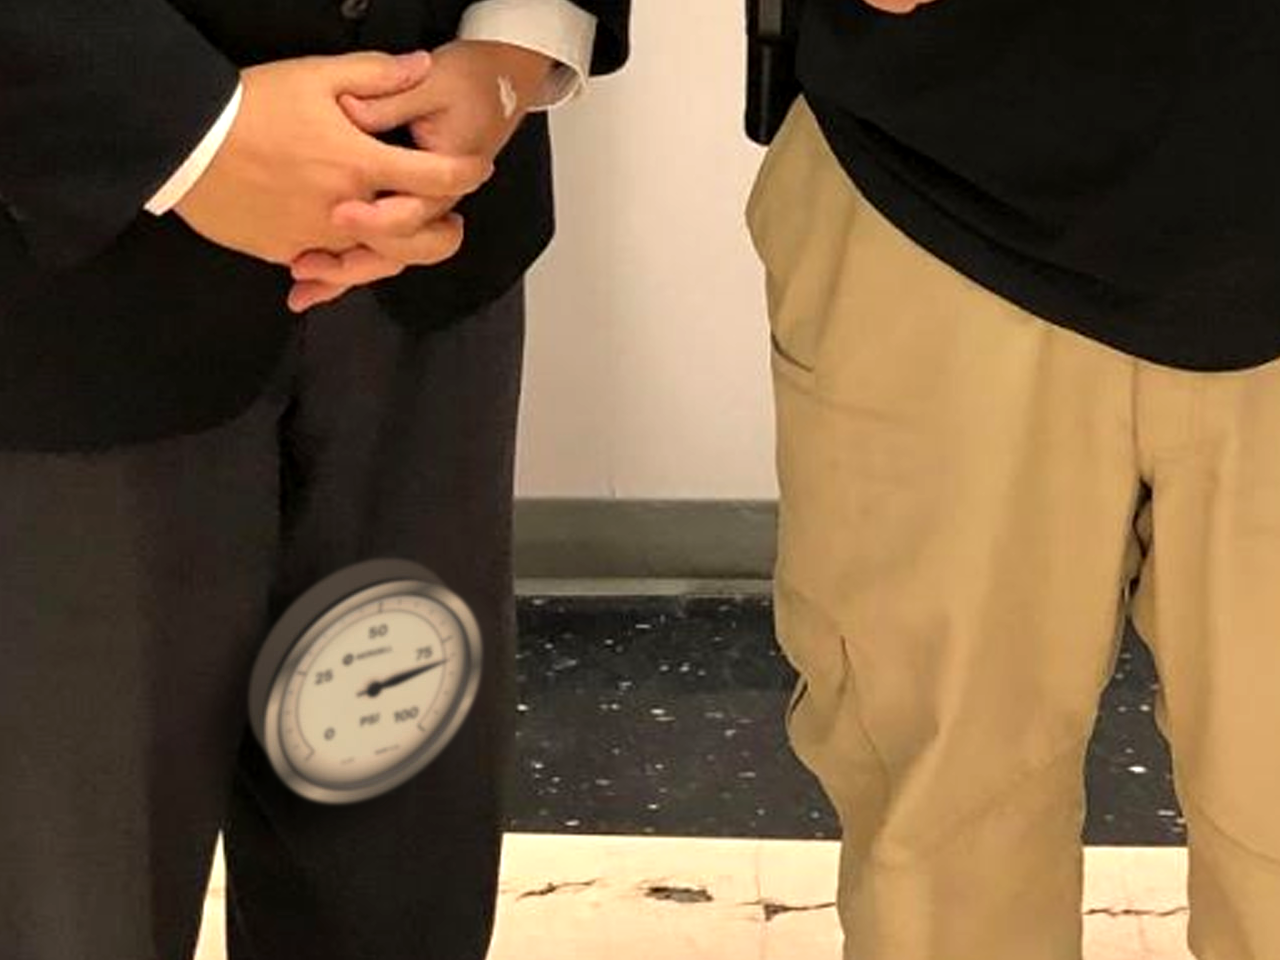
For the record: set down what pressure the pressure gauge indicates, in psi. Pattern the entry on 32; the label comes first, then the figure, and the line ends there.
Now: 80
